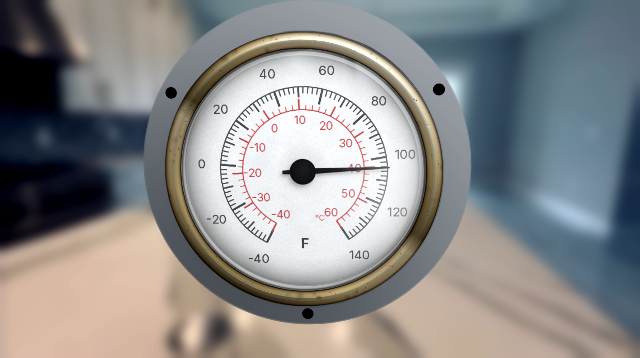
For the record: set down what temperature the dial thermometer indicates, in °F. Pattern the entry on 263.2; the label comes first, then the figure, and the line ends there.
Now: 104
